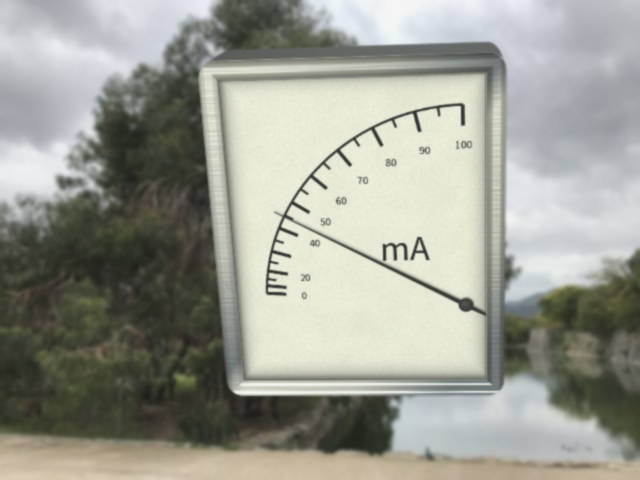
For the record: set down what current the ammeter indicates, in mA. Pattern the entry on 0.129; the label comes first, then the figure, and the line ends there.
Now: 45
